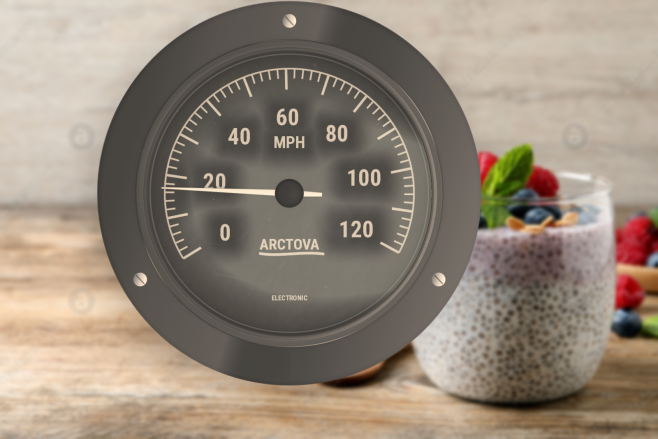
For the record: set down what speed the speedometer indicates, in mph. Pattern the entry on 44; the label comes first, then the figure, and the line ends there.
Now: 17
